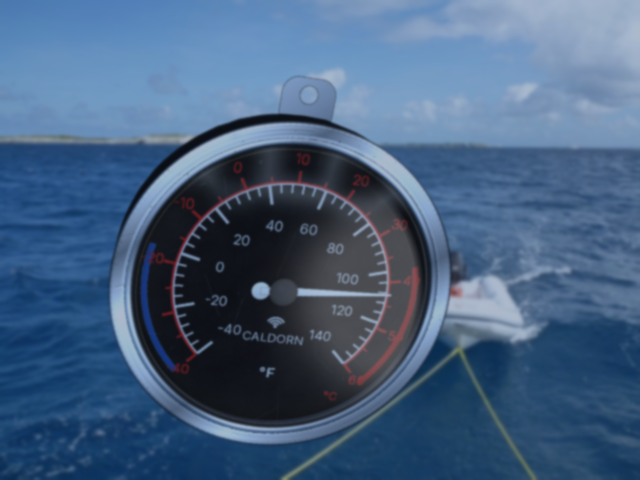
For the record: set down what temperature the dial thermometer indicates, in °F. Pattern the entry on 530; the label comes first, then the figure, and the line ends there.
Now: 108
